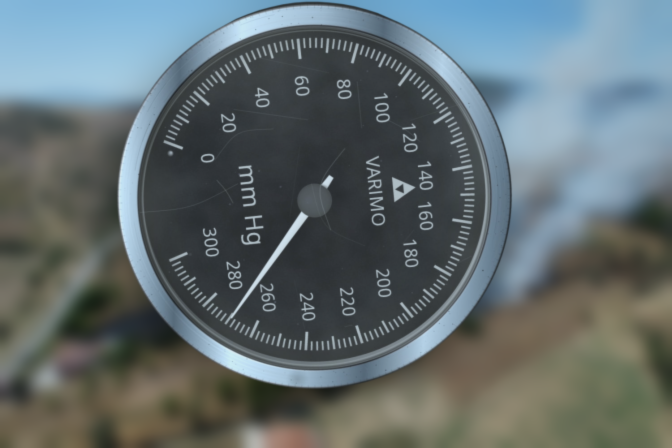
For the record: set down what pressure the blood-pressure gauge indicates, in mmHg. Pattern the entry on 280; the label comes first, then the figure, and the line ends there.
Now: 270
